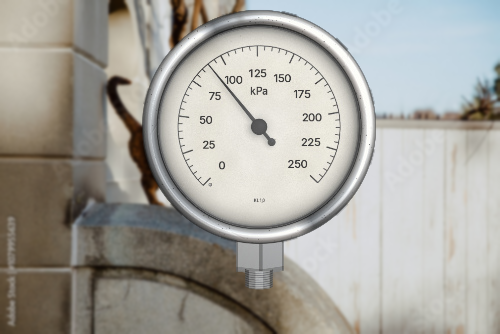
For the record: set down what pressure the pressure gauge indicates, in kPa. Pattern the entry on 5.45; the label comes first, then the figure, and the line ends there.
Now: 90
